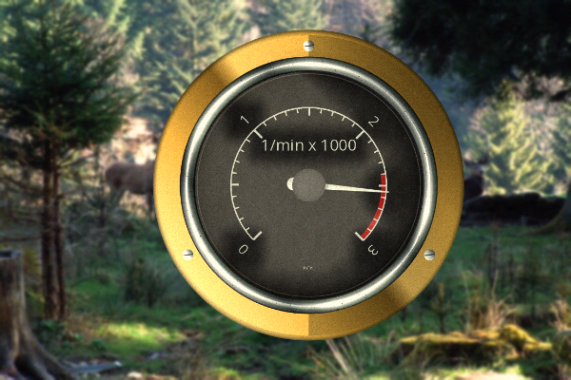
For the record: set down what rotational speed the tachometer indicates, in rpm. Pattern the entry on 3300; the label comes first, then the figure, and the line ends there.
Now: 2550
